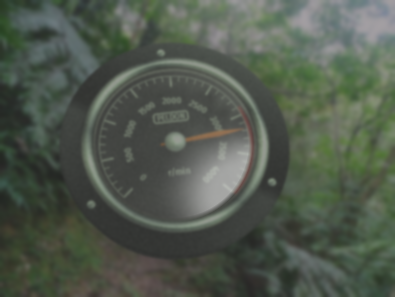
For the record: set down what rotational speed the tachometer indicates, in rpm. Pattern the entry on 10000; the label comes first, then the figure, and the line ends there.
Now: 3200
